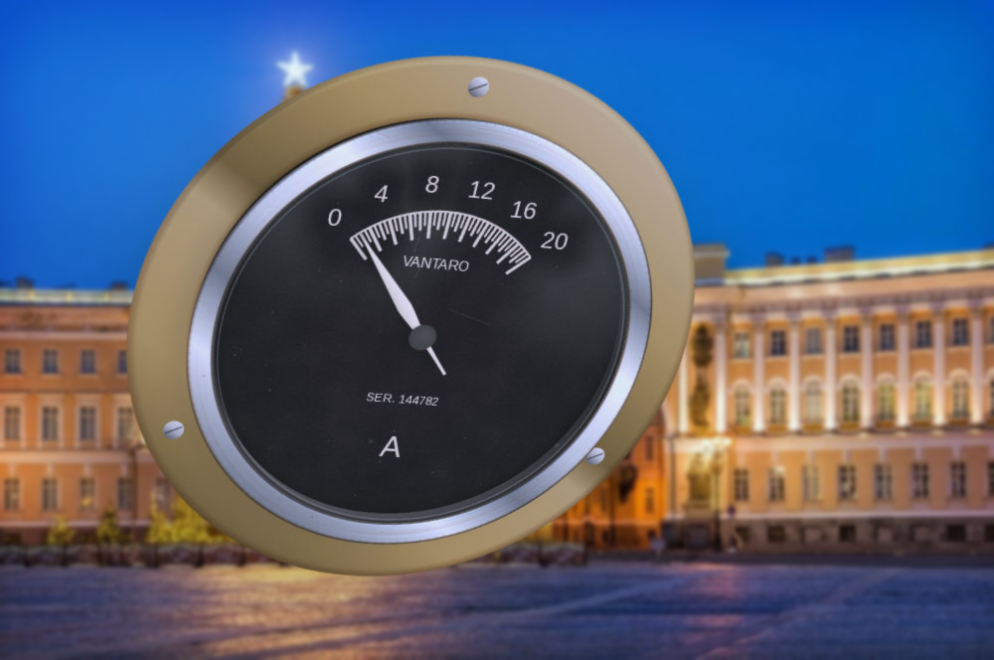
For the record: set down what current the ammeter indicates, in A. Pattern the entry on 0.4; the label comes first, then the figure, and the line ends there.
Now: 1
